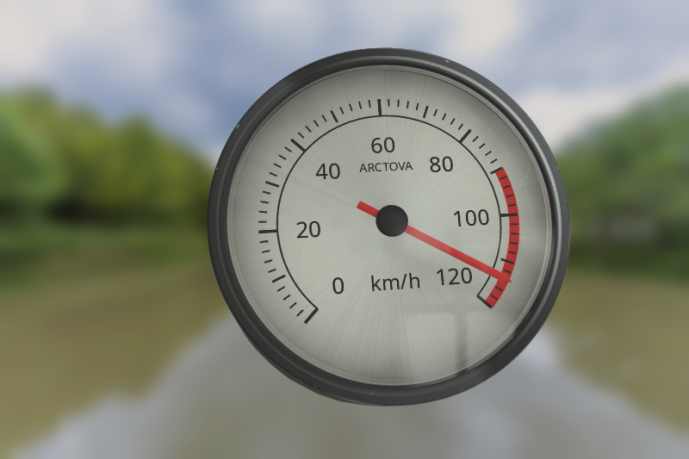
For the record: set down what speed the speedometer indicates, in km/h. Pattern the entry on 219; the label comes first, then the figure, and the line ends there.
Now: 114
